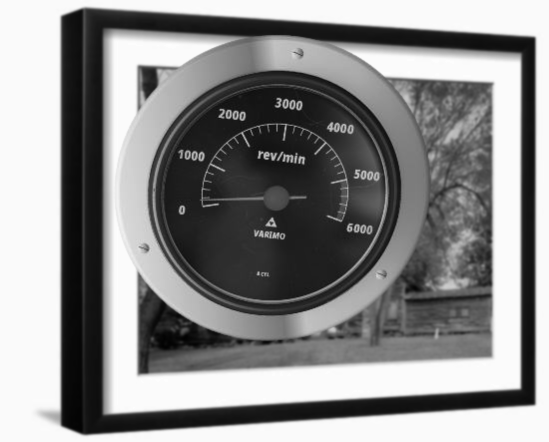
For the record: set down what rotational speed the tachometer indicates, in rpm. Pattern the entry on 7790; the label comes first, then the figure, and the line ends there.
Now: 200
